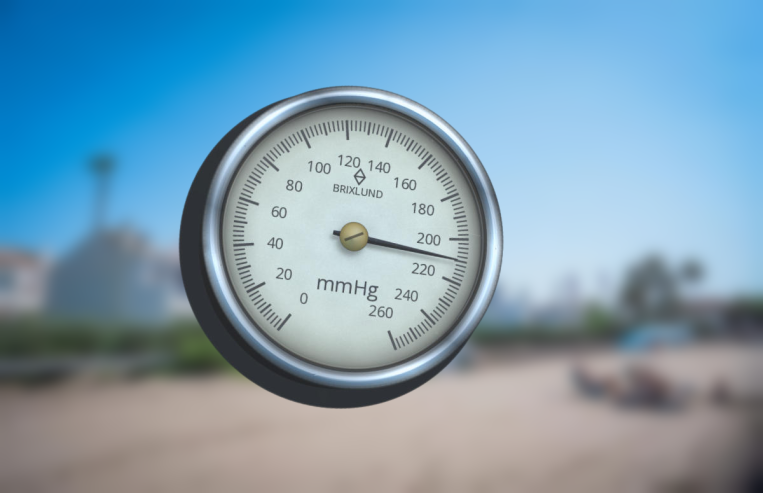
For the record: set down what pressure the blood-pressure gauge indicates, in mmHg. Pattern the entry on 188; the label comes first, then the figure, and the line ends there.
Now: 210
